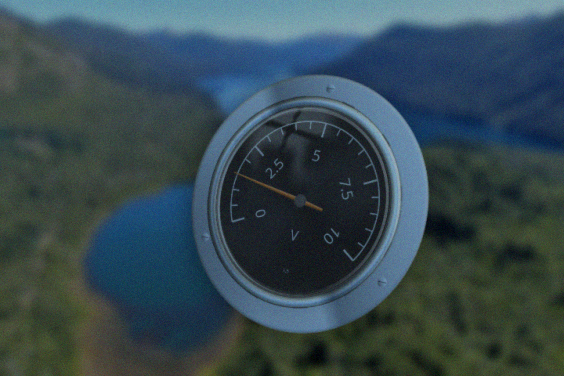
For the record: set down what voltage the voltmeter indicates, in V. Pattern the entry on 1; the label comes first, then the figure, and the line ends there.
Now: 1.5
